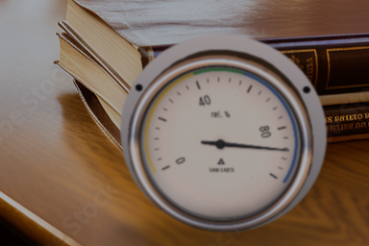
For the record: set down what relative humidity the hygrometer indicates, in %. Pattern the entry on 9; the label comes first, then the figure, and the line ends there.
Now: 88
